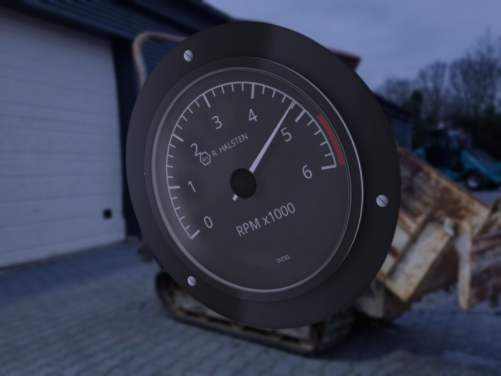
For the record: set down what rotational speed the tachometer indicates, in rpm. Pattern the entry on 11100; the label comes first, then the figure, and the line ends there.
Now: 4800
